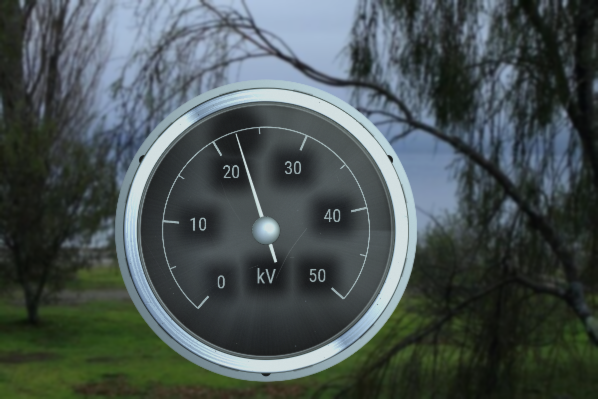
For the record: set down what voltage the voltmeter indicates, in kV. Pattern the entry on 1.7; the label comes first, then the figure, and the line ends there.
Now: 22.5
